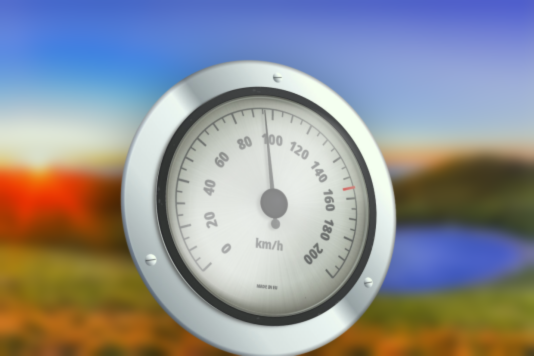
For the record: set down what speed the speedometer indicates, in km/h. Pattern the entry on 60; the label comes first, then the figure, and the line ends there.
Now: 95
